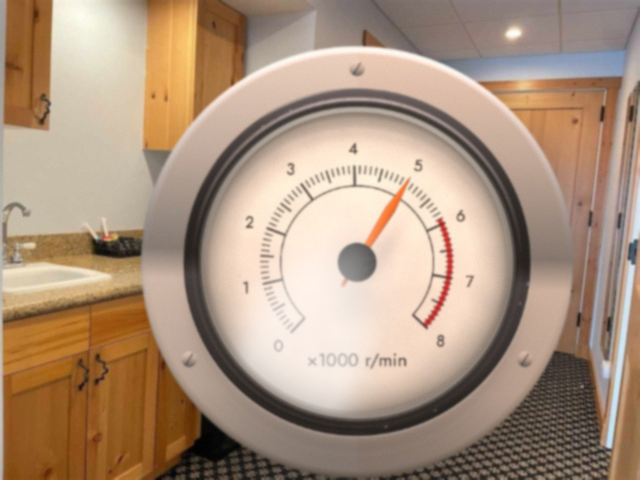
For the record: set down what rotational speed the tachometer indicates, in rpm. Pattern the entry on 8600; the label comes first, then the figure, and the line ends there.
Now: 5000
